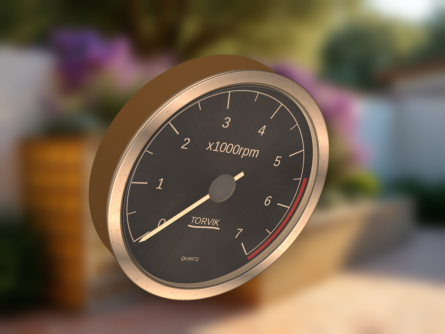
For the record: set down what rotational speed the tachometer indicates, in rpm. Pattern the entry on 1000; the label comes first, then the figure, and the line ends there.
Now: 0
